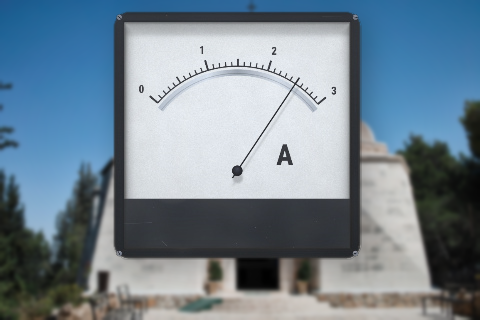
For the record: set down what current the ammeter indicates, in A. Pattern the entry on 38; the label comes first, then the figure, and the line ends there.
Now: 2.5
